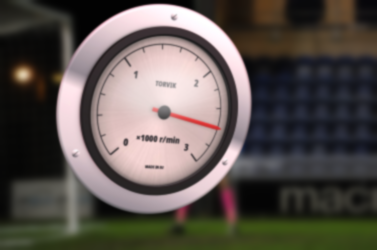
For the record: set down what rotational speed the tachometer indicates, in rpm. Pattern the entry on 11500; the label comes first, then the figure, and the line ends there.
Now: 2600
